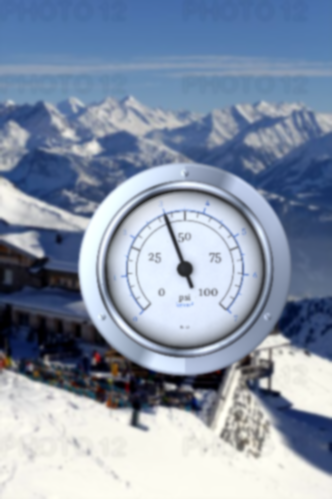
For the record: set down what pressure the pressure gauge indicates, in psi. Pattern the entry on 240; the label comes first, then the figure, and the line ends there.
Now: 42.5
